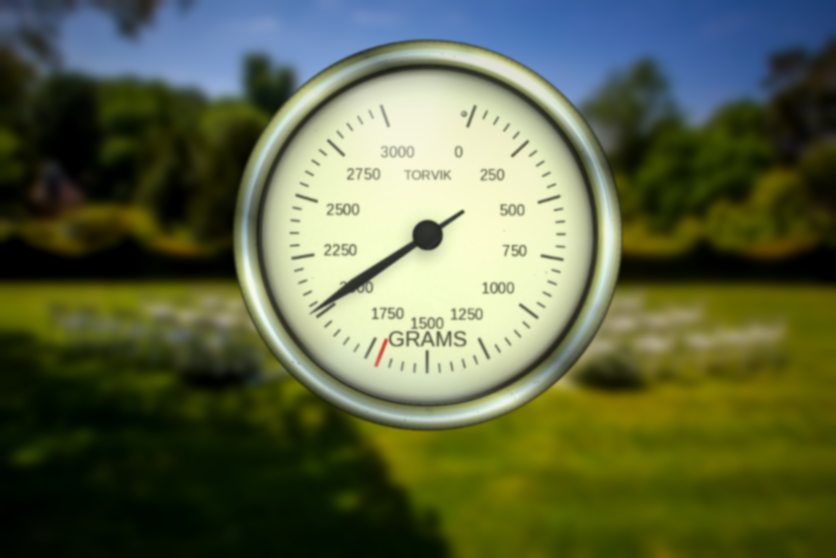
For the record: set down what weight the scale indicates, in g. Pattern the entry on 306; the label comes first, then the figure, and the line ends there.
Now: 2025
